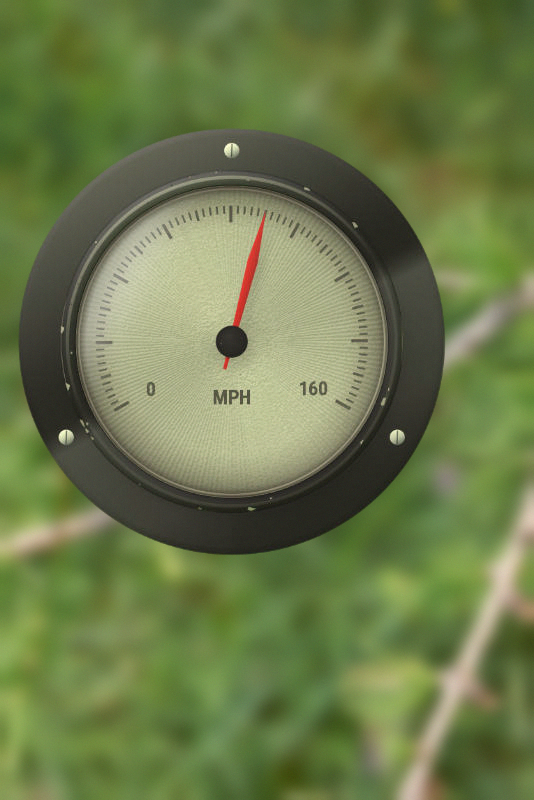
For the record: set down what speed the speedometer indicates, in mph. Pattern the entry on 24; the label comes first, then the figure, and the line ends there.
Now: 90
